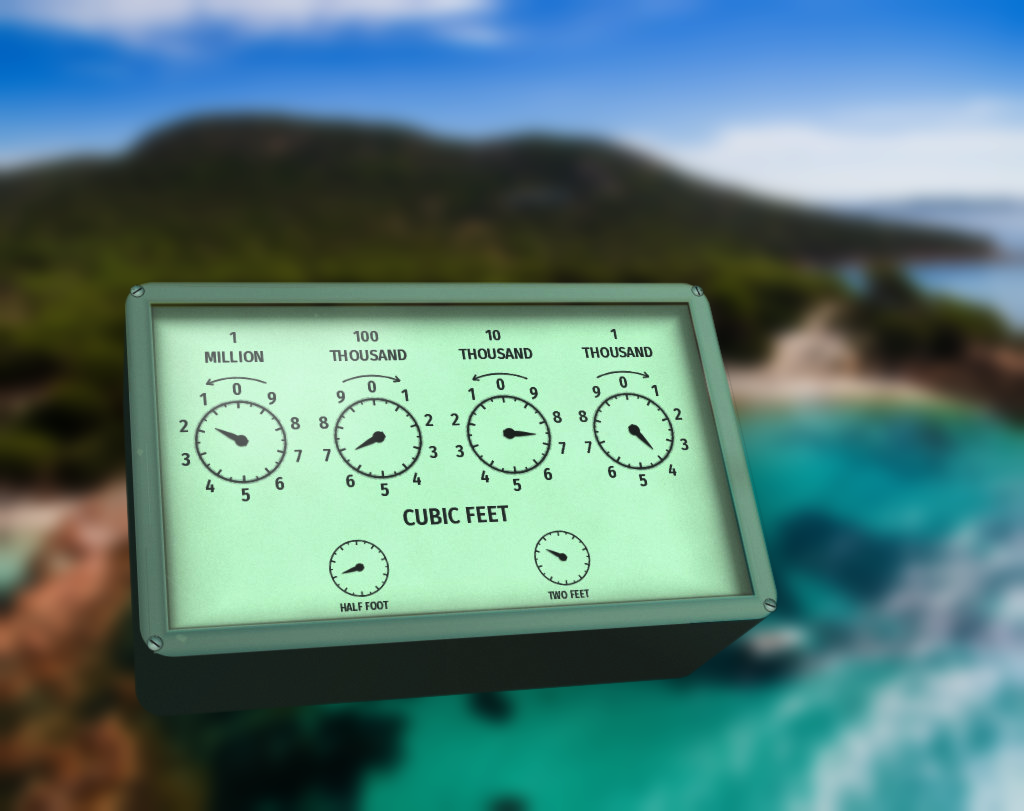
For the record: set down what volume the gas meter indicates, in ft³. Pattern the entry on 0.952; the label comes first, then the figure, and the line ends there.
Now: 167400
